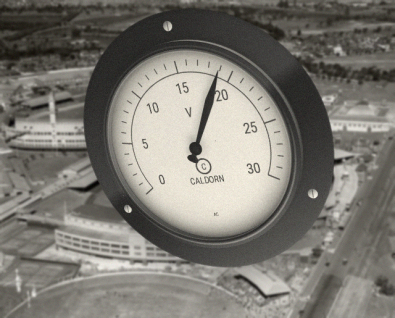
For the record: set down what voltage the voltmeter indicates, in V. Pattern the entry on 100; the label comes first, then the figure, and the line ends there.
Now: 19
